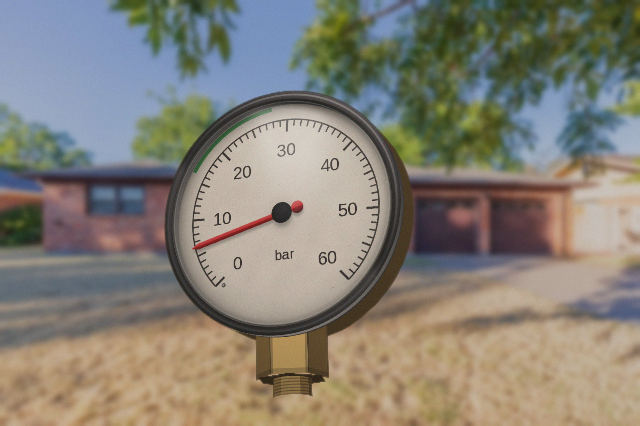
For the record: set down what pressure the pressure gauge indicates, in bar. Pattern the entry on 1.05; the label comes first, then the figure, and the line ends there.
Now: 6
